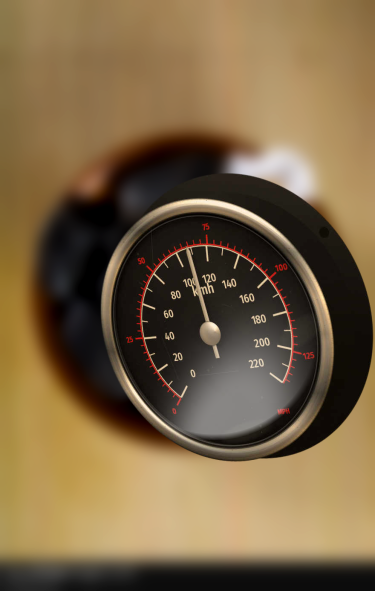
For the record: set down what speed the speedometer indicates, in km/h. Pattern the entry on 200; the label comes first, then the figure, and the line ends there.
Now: 110
